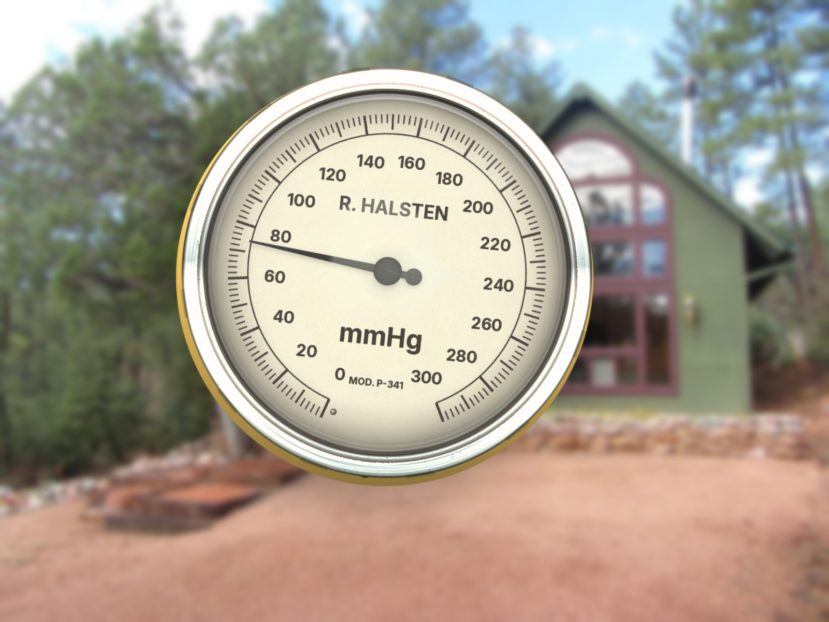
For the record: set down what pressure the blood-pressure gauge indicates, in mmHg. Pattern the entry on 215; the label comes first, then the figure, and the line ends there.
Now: 74
